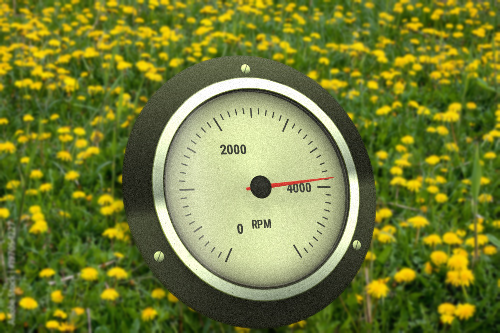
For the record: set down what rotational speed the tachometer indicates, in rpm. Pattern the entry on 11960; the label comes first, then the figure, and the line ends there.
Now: 3900
